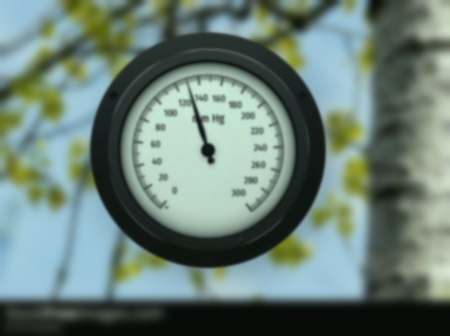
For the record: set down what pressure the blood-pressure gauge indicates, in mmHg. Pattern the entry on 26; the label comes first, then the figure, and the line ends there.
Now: 130
